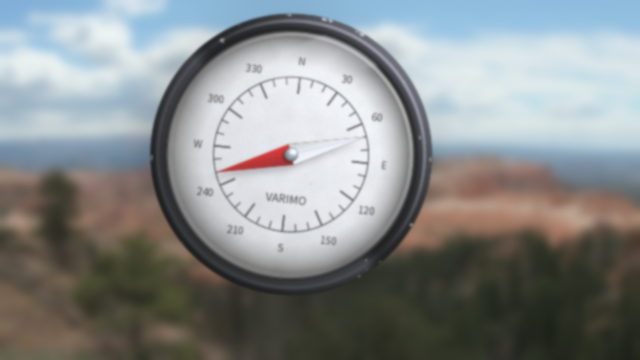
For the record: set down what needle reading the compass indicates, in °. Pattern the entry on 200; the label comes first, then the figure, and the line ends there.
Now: 250
